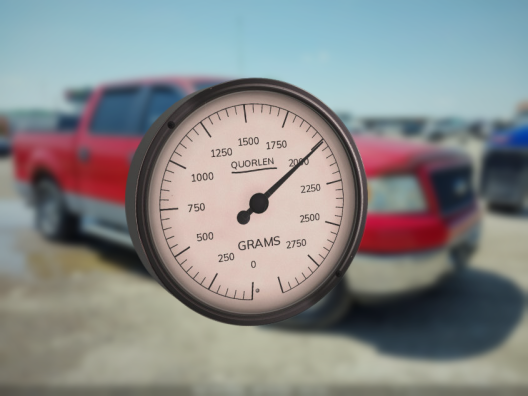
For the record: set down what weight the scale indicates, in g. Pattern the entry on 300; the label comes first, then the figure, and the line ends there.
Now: 2000
